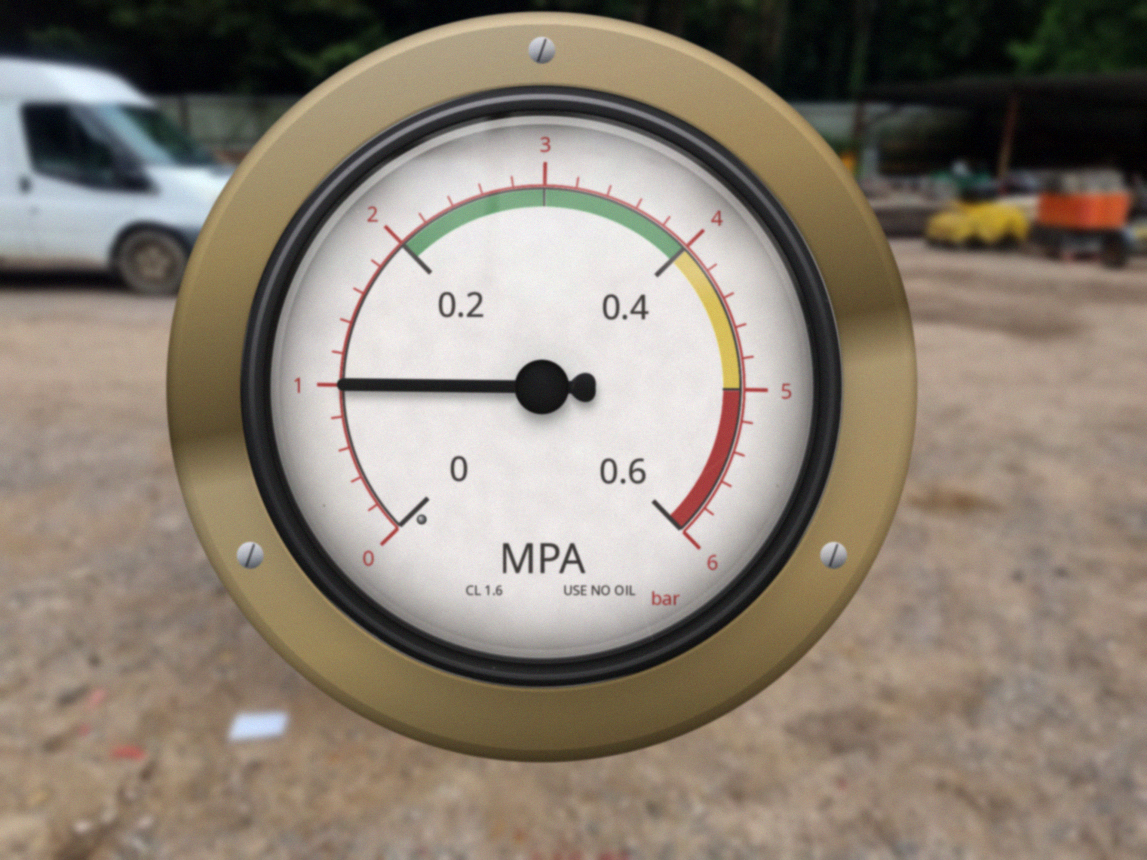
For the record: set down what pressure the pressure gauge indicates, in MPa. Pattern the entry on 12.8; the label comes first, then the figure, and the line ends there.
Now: 0.1
